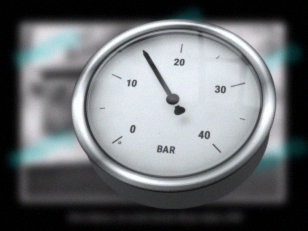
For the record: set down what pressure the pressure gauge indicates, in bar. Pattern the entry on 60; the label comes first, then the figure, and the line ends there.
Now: 15
